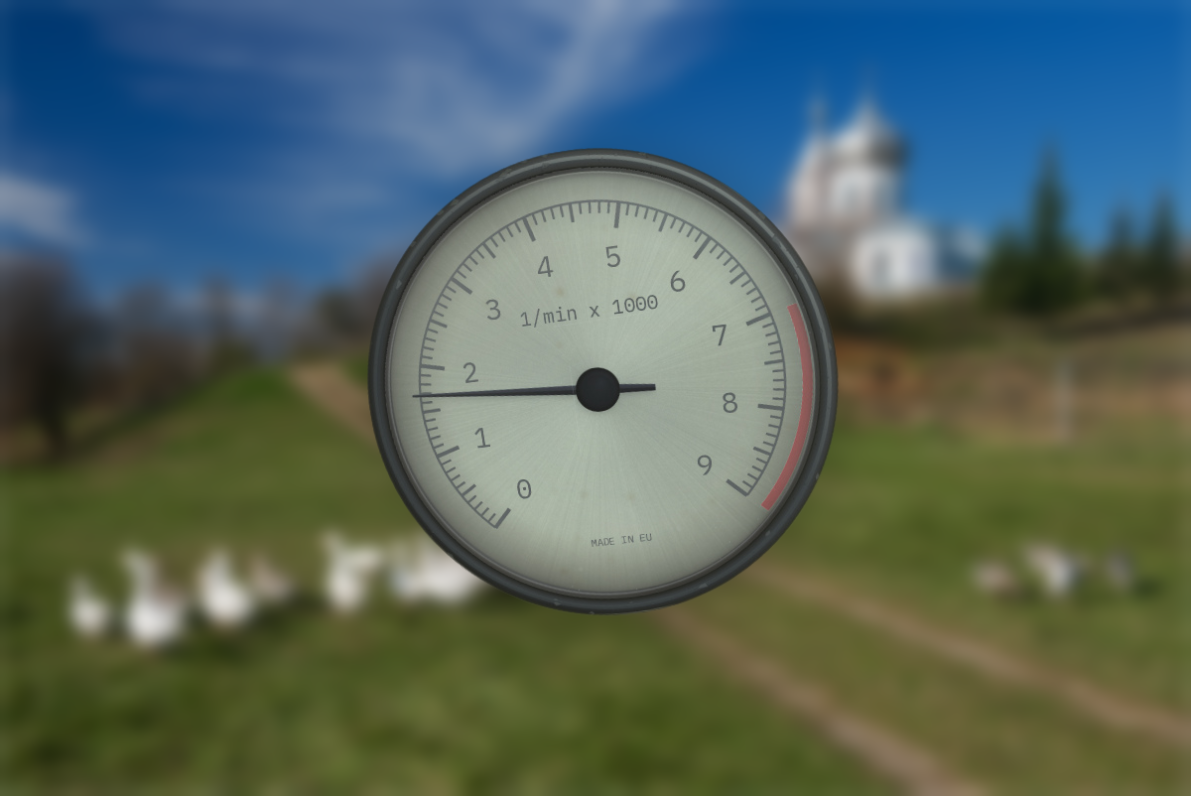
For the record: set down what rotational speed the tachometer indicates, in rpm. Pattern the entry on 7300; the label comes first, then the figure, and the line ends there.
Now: 1700
